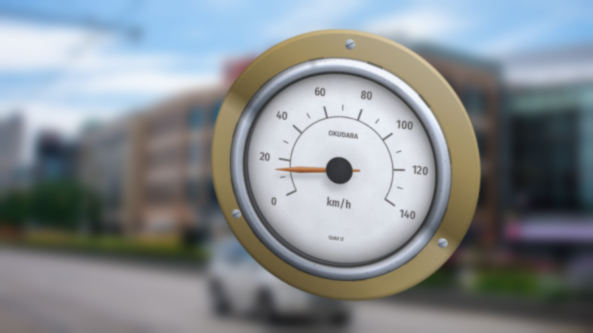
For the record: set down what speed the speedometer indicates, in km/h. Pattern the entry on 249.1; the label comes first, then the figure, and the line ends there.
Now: 15
